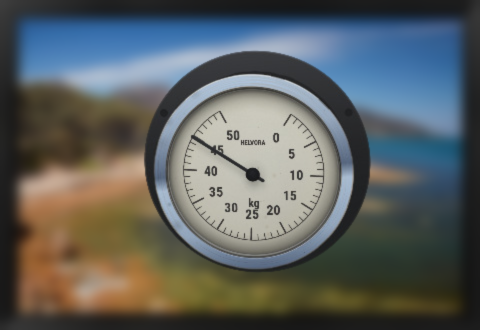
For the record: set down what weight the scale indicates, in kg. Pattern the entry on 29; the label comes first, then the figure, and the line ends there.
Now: 45
